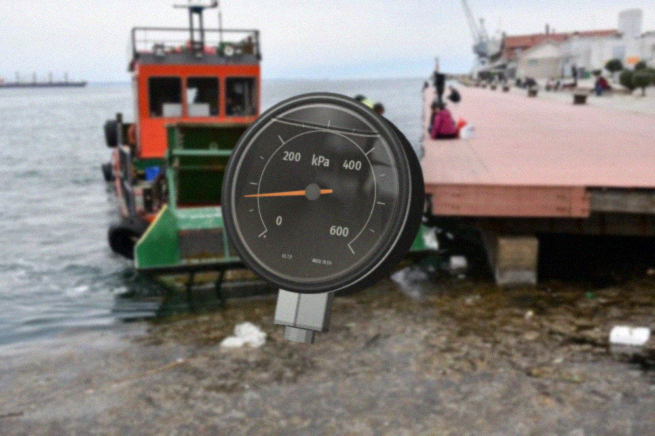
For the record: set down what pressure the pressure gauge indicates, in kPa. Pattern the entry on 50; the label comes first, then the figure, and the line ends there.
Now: 75
